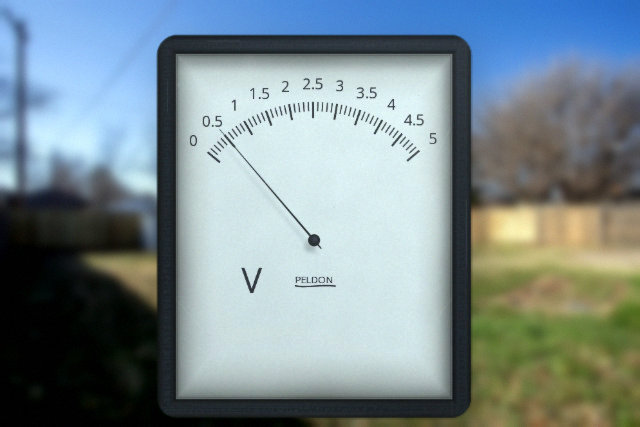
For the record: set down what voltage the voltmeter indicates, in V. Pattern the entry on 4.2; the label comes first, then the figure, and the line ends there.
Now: 0.5
